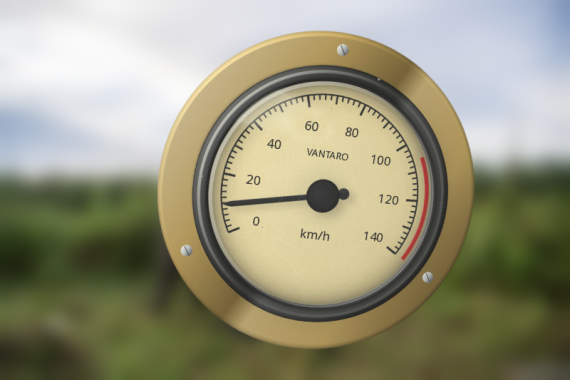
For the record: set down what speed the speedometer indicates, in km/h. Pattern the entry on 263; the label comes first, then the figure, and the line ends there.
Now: 10
